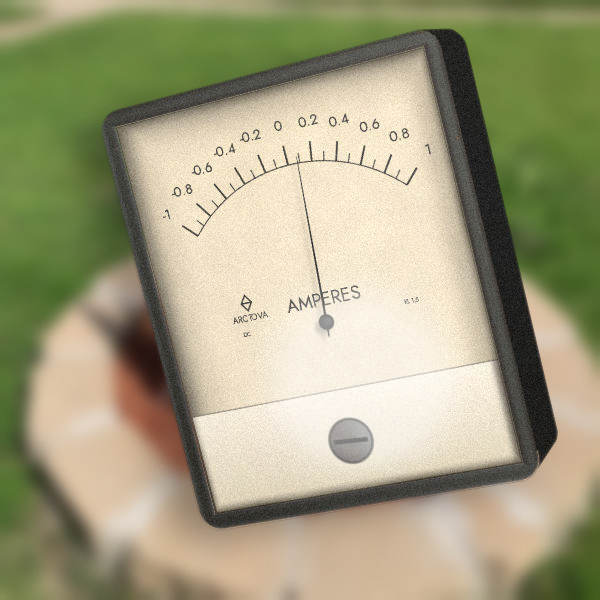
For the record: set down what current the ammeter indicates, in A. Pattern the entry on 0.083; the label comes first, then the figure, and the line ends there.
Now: 0.1
